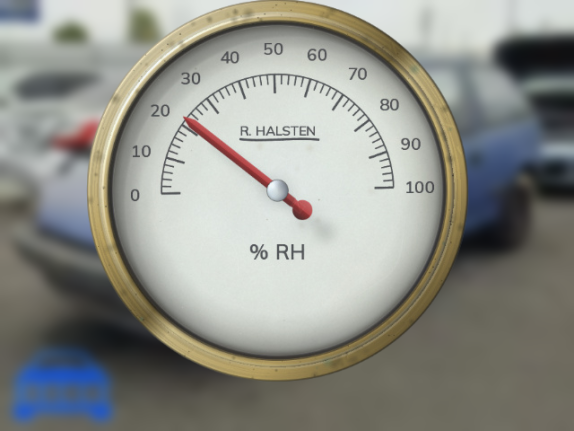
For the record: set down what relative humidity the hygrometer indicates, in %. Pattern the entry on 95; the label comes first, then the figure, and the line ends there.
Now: 22
